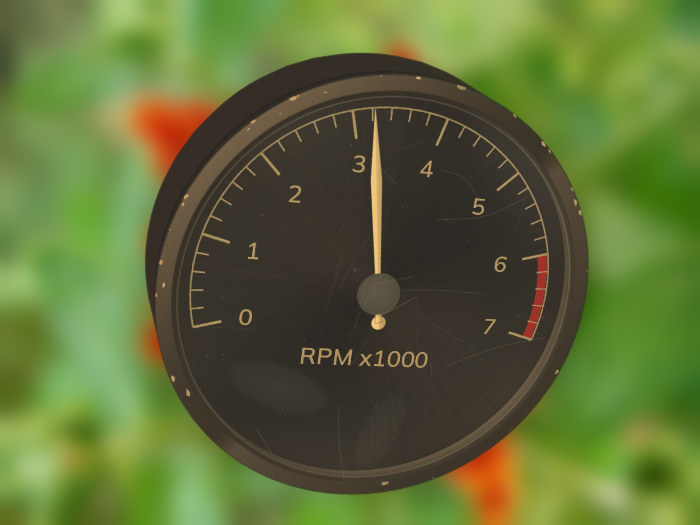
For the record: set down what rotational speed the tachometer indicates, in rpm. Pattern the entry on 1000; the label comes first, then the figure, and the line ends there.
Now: 3200
